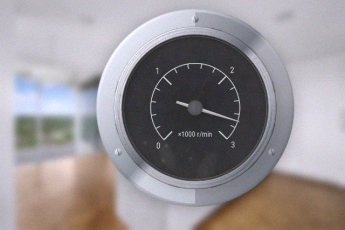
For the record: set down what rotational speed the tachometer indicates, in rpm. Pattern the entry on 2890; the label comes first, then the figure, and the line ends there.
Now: 2700
